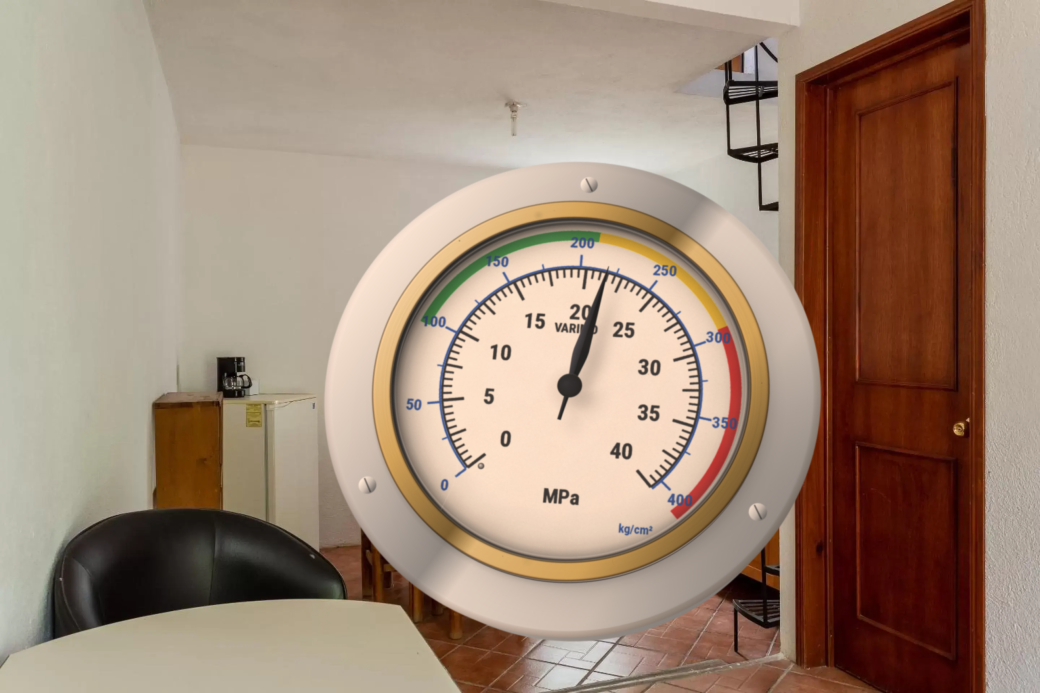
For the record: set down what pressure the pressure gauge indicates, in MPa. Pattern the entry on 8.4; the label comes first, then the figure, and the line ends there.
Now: 21.5
